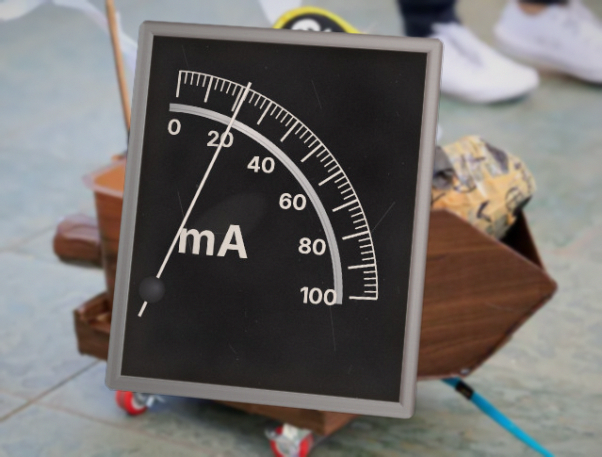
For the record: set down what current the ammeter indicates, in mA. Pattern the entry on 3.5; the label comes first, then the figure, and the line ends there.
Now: 22
